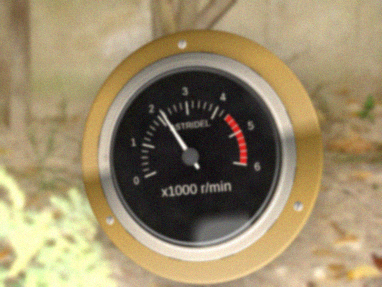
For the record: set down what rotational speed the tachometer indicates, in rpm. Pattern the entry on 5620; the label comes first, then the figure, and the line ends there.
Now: 2200
